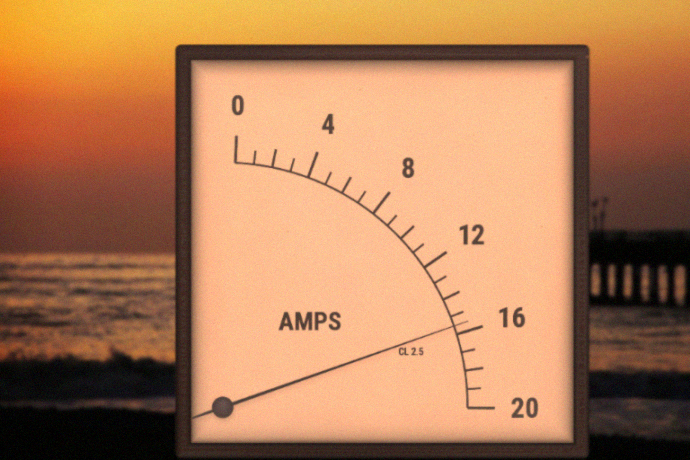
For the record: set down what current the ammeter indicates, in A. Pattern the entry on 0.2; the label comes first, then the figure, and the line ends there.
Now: 15.5
